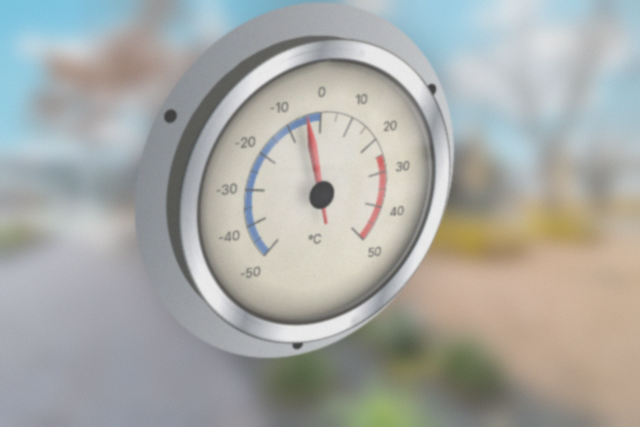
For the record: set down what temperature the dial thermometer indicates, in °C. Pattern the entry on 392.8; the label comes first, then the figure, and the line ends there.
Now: -5
